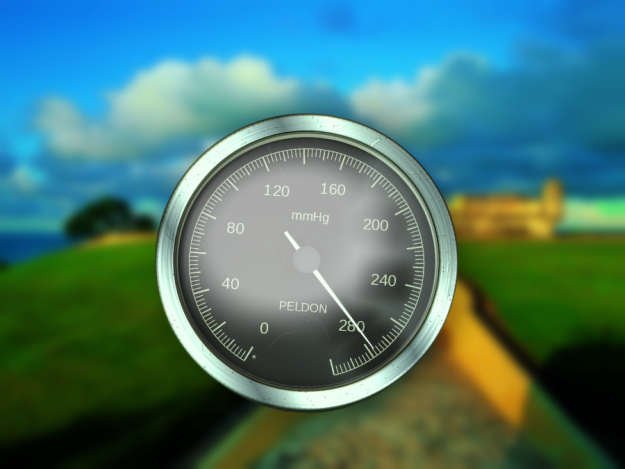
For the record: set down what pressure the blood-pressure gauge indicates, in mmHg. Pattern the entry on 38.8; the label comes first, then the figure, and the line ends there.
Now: 278
